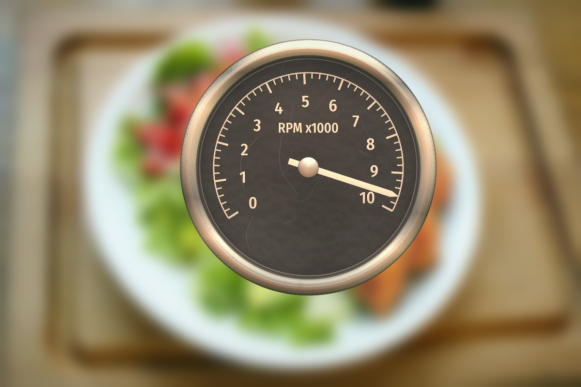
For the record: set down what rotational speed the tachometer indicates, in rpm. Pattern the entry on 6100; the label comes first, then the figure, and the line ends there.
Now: 9600
